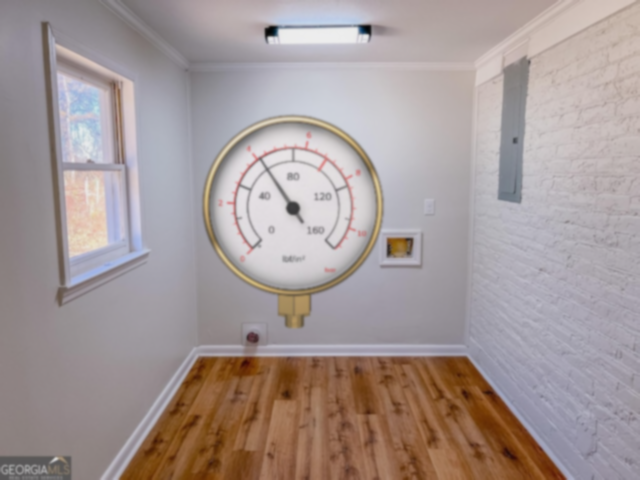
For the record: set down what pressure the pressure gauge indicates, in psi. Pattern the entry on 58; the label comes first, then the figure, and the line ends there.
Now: 60
